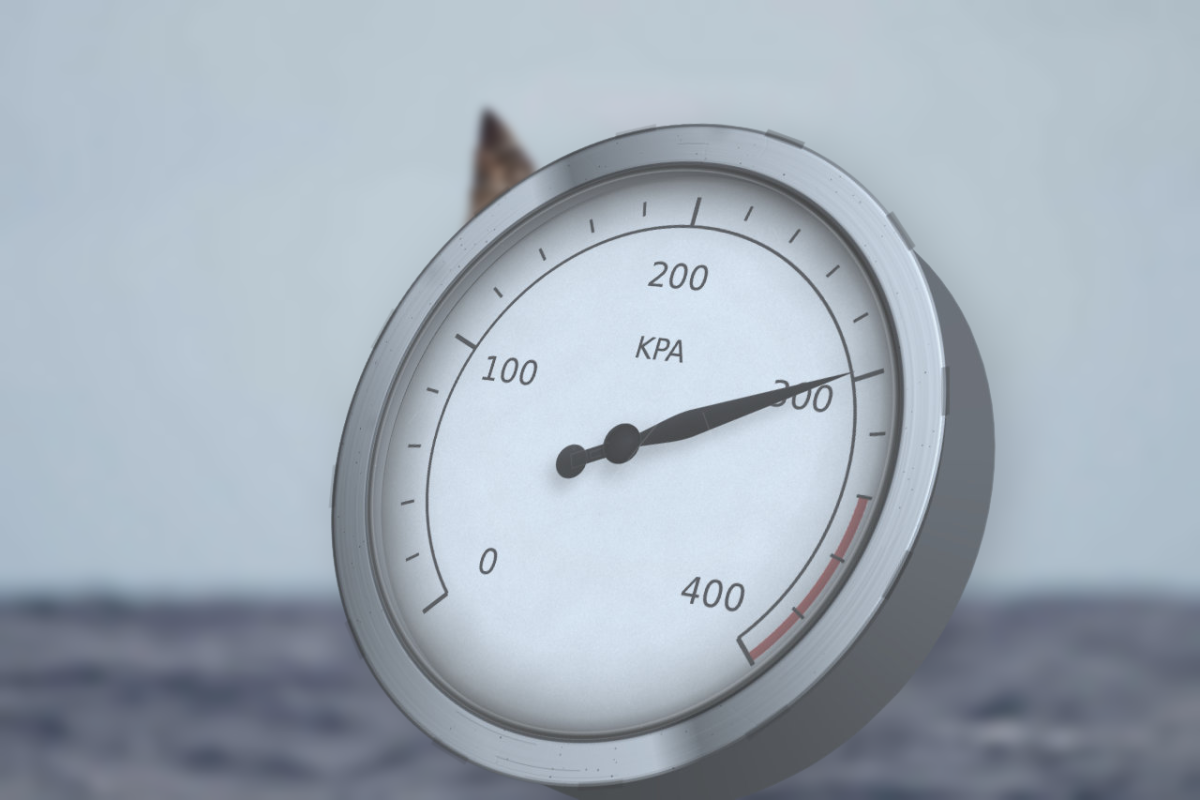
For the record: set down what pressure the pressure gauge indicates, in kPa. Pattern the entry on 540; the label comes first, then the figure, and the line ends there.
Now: 300
